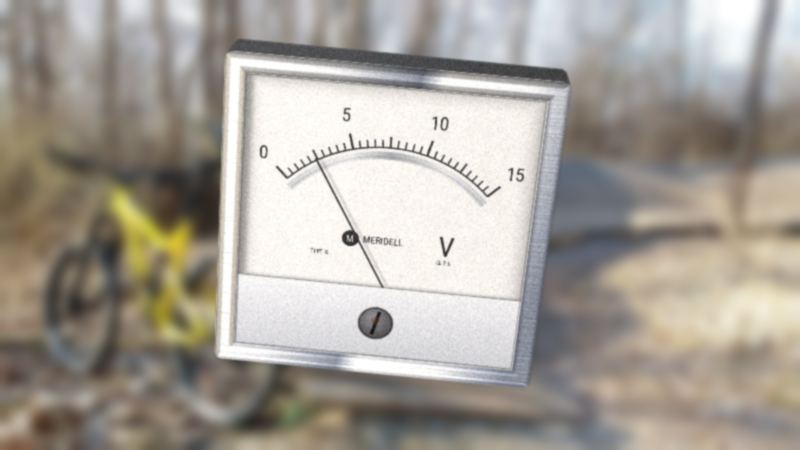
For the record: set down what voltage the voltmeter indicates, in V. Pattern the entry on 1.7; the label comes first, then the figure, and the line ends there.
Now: 2.5
